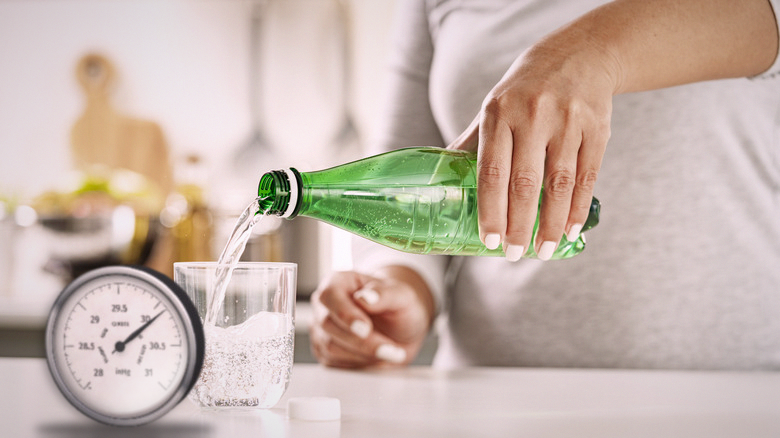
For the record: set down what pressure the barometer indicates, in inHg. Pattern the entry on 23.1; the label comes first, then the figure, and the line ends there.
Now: 30.1
